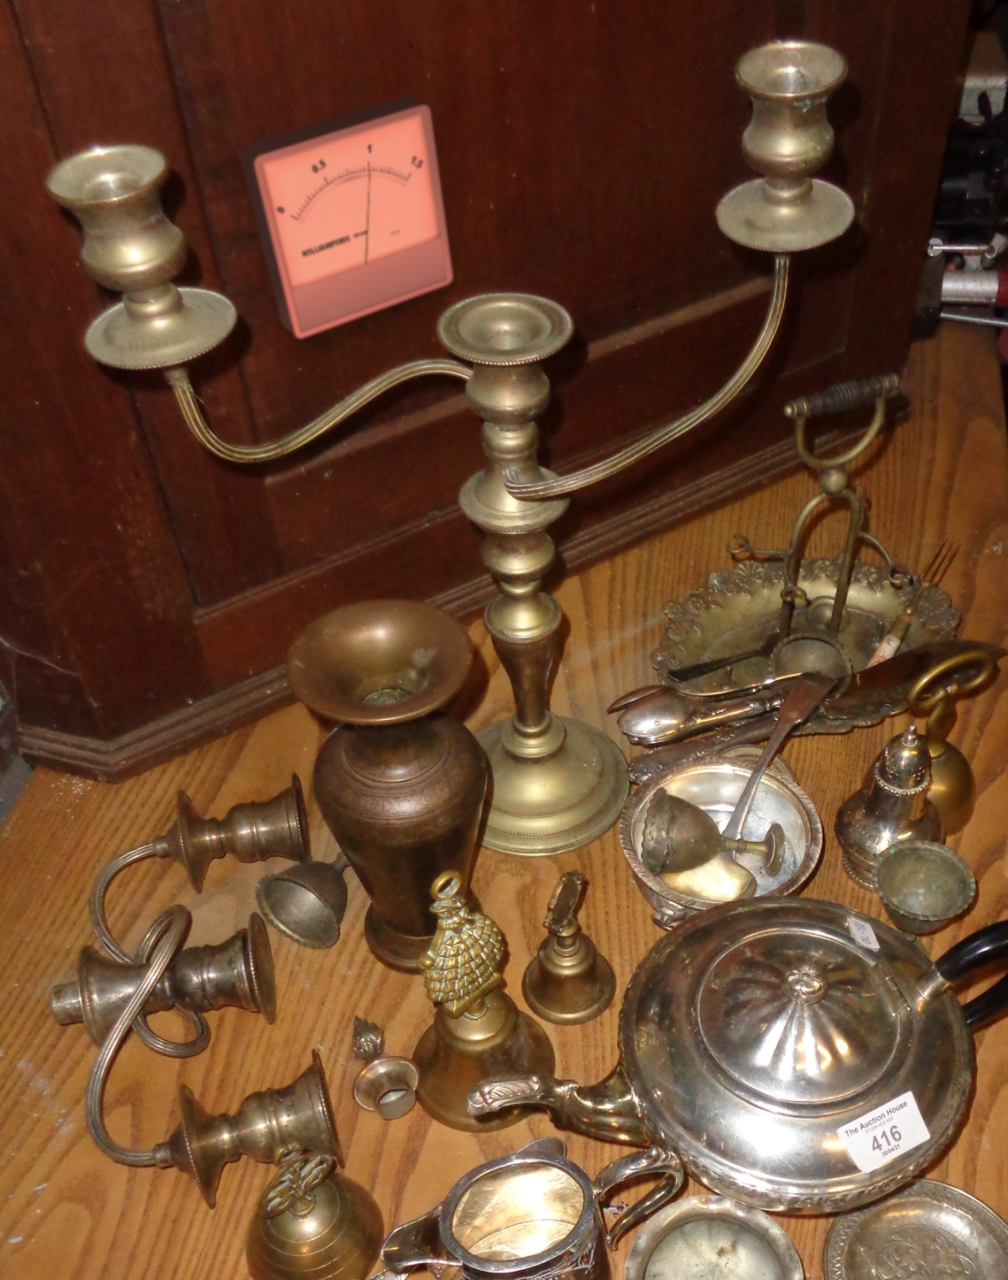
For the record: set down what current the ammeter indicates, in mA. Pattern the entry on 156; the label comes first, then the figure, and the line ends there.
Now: 1
